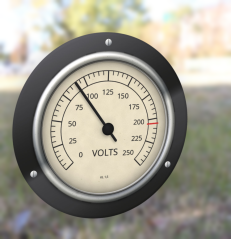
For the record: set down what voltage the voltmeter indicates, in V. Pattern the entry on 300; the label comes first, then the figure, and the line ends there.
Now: 90
